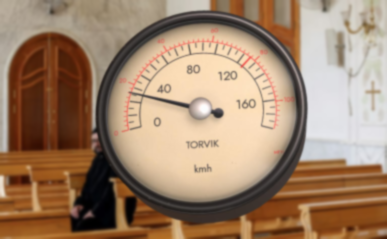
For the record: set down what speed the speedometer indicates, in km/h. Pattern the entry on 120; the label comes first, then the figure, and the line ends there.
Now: 25
